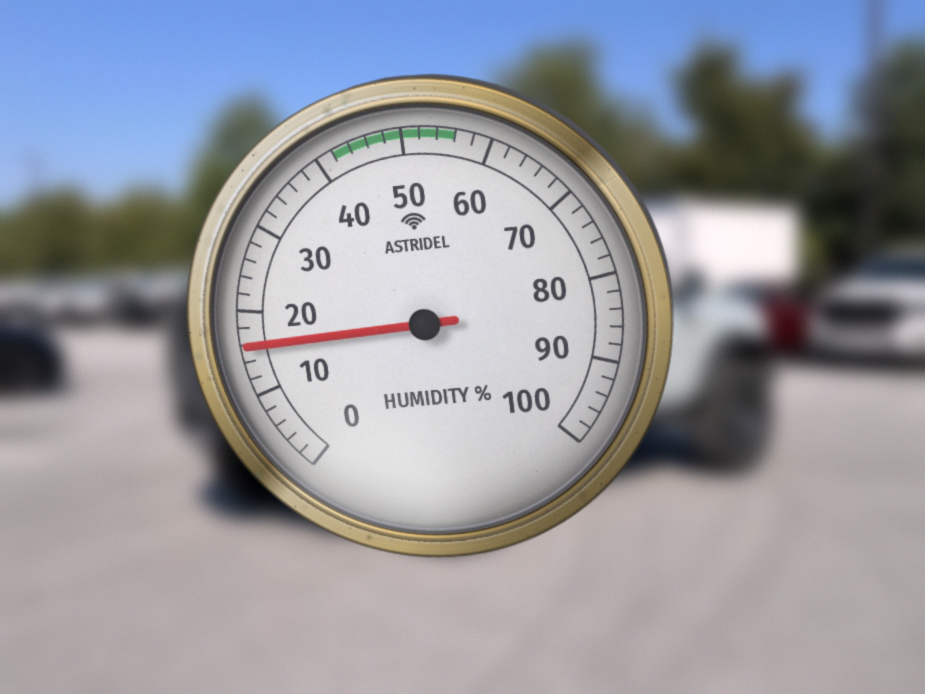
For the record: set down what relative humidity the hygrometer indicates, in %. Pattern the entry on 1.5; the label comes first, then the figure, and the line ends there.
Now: 16
